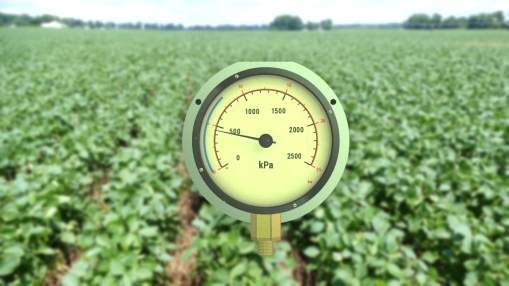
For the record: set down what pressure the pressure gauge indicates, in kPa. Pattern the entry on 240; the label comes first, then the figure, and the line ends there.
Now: 450
